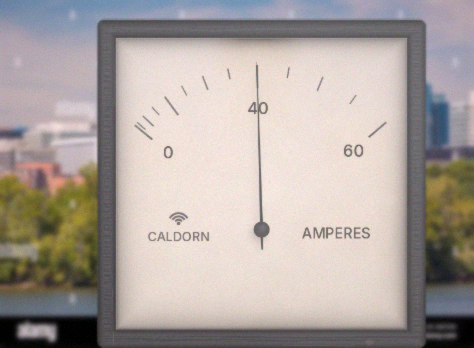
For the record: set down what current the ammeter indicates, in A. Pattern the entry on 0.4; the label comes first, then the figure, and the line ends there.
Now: 40
